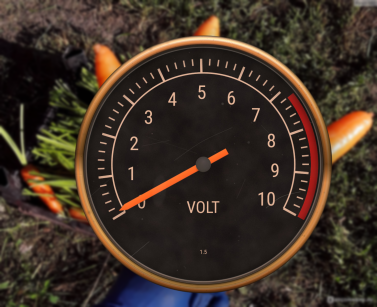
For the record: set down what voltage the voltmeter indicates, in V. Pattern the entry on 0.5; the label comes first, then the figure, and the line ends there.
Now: 0.1
